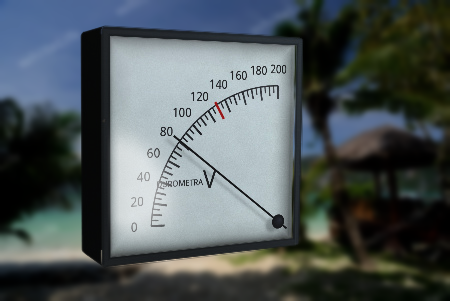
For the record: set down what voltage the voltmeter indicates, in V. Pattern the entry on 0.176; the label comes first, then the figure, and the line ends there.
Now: 80
